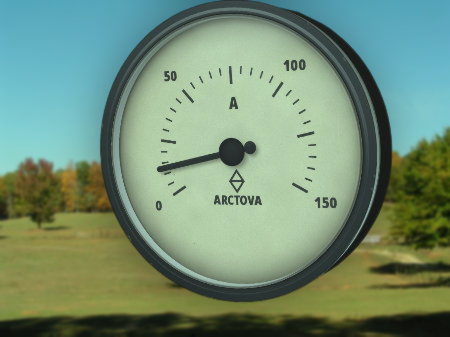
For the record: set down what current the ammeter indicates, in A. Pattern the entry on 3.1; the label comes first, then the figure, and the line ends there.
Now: 12.5
